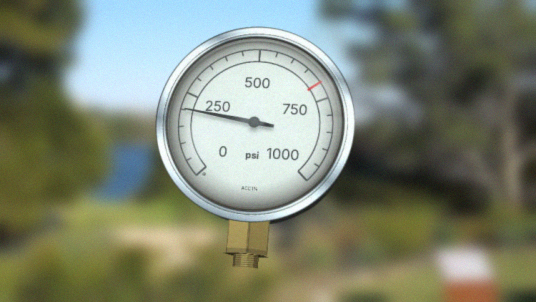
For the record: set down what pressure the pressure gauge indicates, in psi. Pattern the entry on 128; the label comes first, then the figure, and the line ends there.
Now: 200
